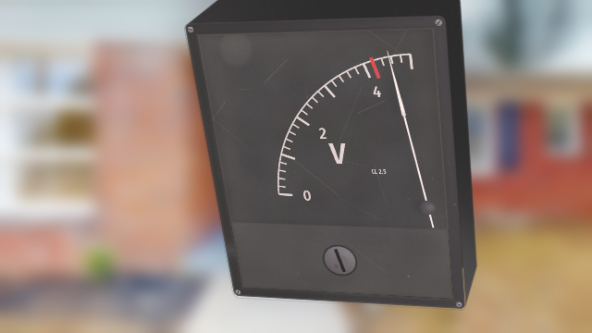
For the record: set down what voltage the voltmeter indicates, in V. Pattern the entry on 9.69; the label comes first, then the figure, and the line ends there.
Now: 4.6
